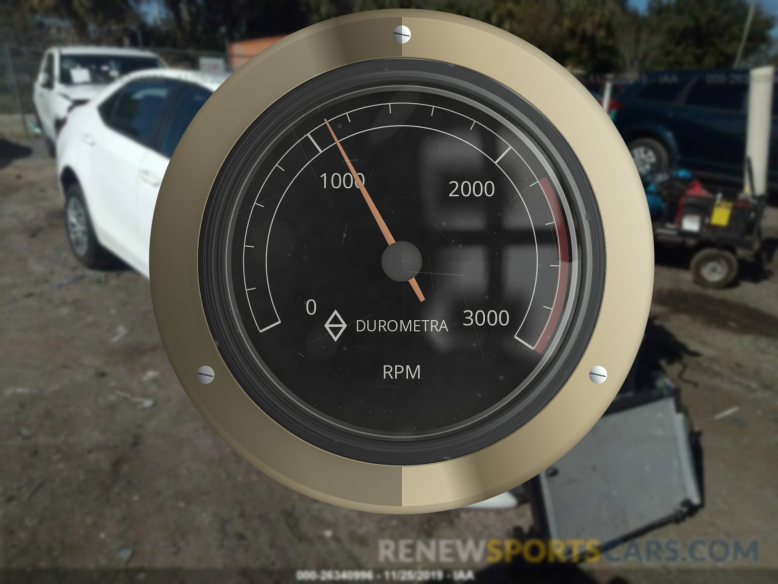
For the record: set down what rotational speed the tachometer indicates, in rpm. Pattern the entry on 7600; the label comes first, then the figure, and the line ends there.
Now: 1100
